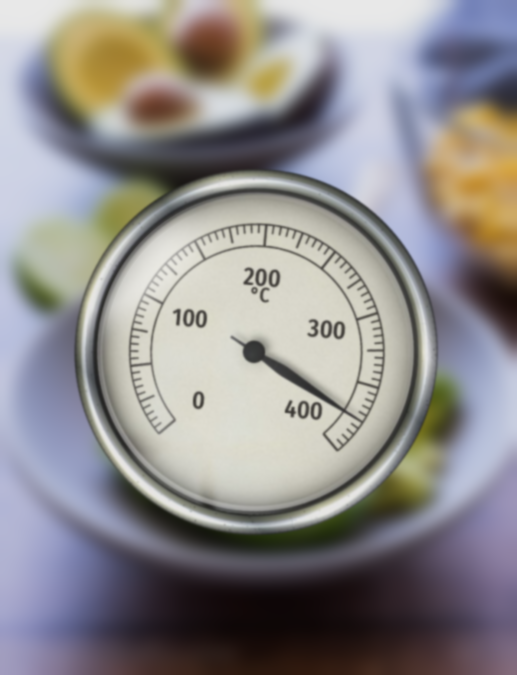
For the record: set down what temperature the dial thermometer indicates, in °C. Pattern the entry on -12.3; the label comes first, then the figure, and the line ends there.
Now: 375
